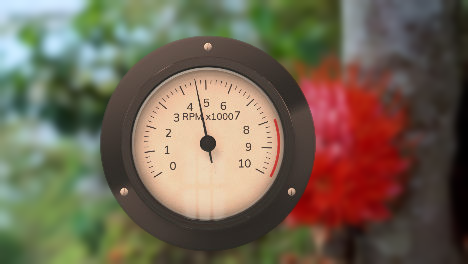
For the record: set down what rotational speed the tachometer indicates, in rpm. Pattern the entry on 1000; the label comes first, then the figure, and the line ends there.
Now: 4600
